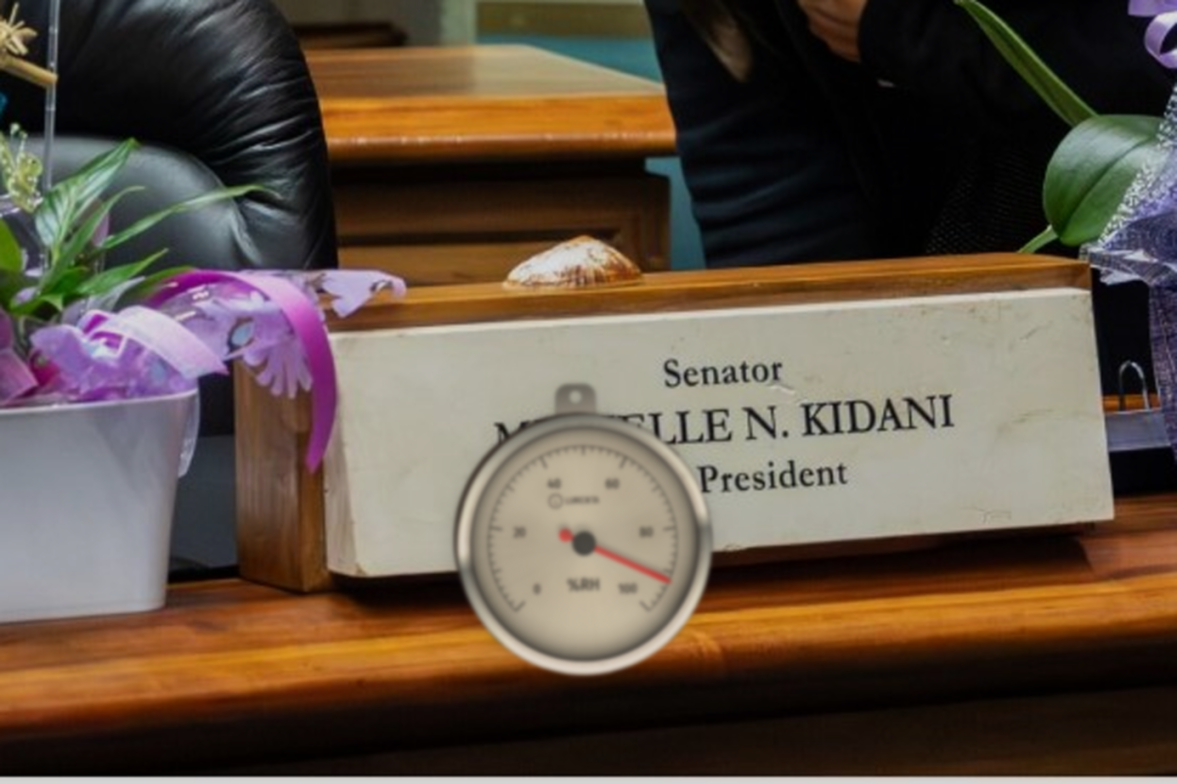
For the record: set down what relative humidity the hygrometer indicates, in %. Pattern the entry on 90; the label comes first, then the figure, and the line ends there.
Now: 92
